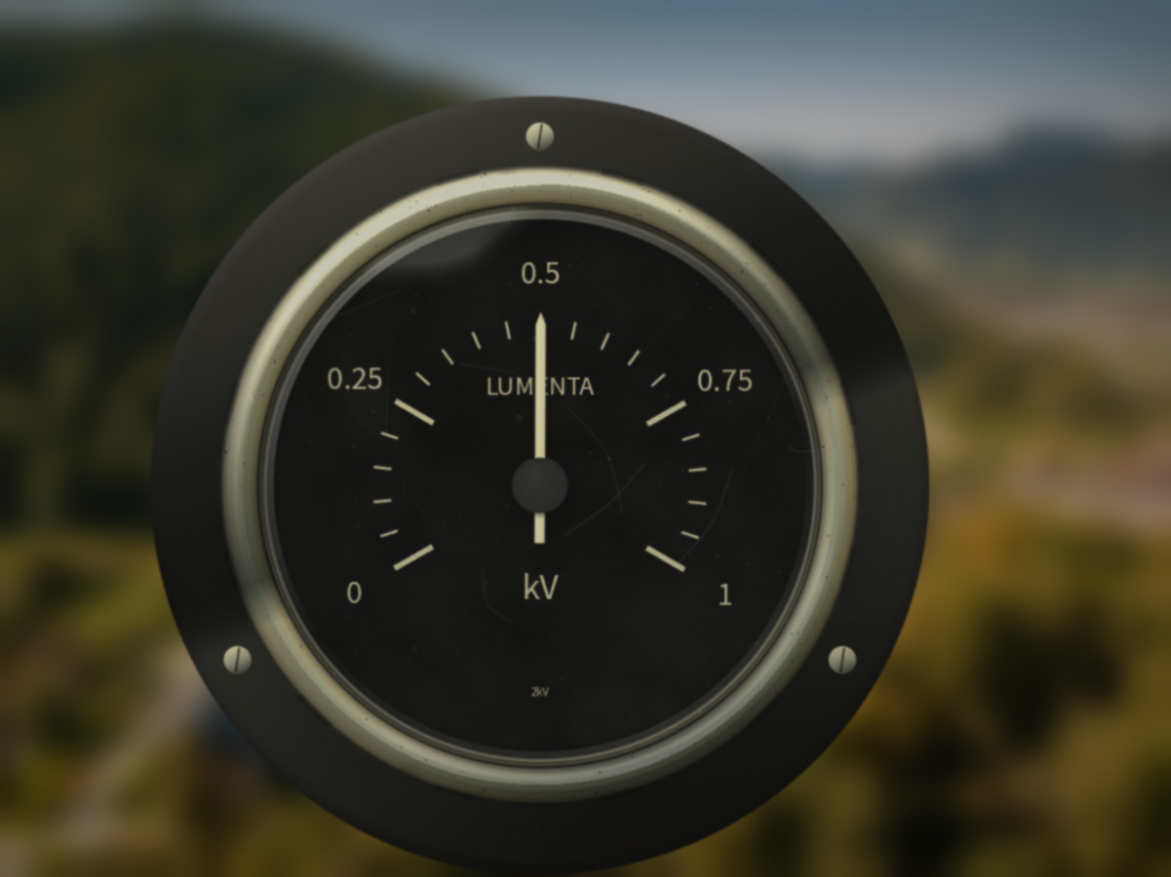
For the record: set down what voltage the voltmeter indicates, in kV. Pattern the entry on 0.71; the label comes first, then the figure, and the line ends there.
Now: 0.5
